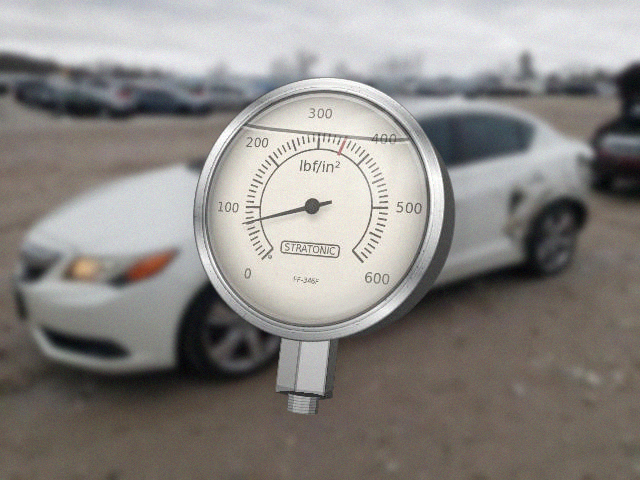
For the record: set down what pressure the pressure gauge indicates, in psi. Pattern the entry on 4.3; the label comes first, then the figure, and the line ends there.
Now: 70
